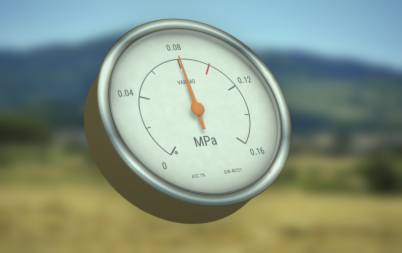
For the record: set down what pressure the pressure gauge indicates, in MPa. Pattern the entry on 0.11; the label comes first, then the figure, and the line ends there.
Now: 0.08
